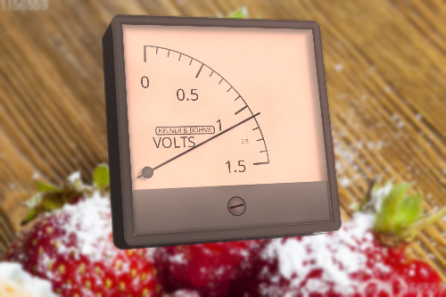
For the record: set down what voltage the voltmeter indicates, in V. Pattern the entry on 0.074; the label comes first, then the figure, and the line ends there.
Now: 1.1
